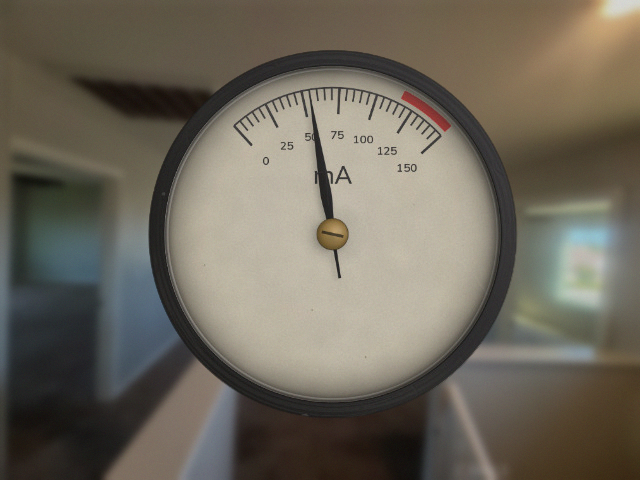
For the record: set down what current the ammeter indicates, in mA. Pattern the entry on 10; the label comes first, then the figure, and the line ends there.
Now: 55
